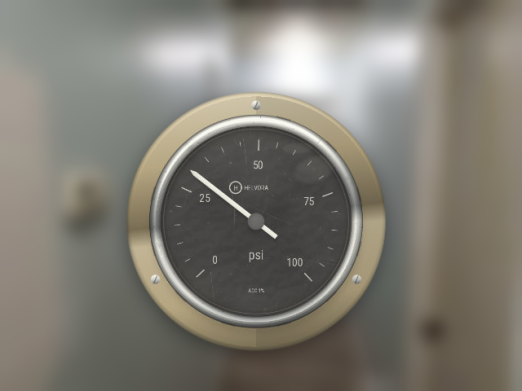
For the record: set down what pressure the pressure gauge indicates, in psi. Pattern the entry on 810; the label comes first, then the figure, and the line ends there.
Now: 30
